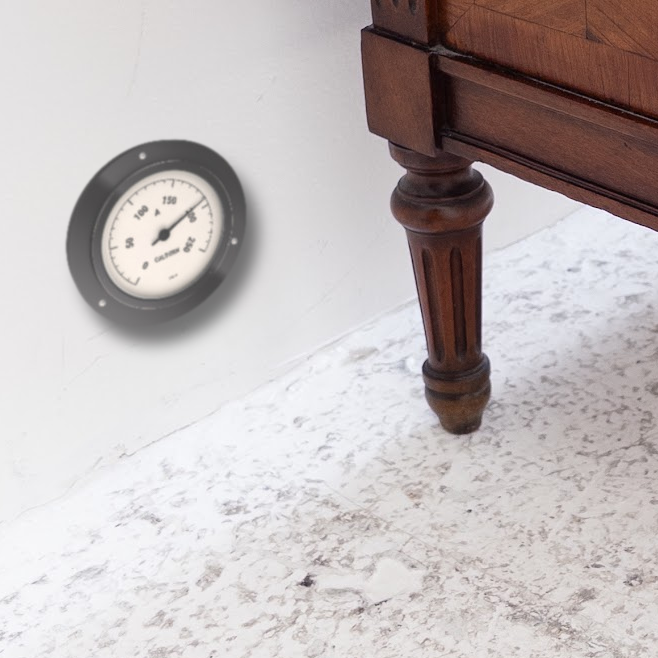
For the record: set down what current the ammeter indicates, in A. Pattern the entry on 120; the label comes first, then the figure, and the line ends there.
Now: 190
